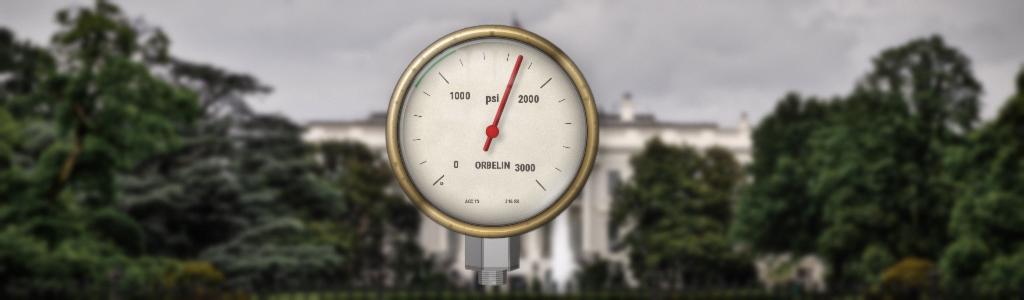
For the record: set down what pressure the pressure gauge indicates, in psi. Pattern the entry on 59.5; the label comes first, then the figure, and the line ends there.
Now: 1700
